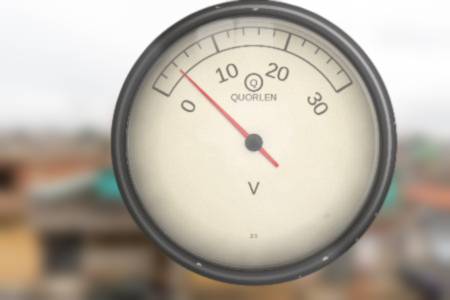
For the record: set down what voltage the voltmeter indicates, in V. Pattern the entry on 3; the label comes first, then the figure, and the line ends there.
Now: 4
